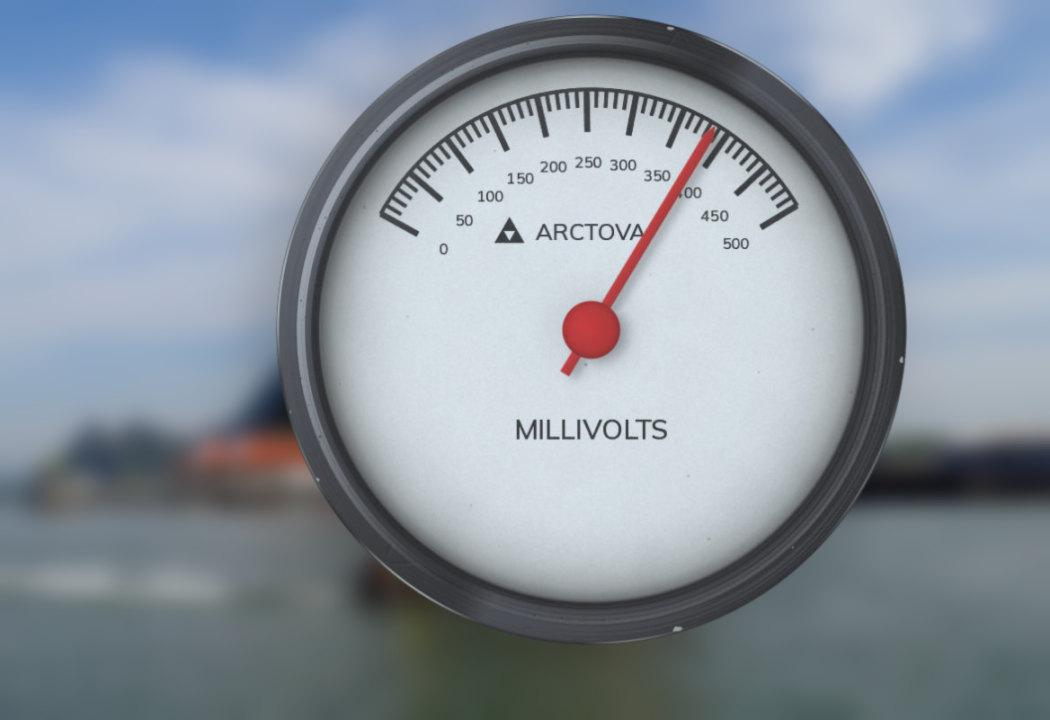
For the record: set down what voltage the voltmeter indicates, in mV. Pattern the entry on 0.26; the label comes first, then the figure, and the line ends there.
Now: 385
